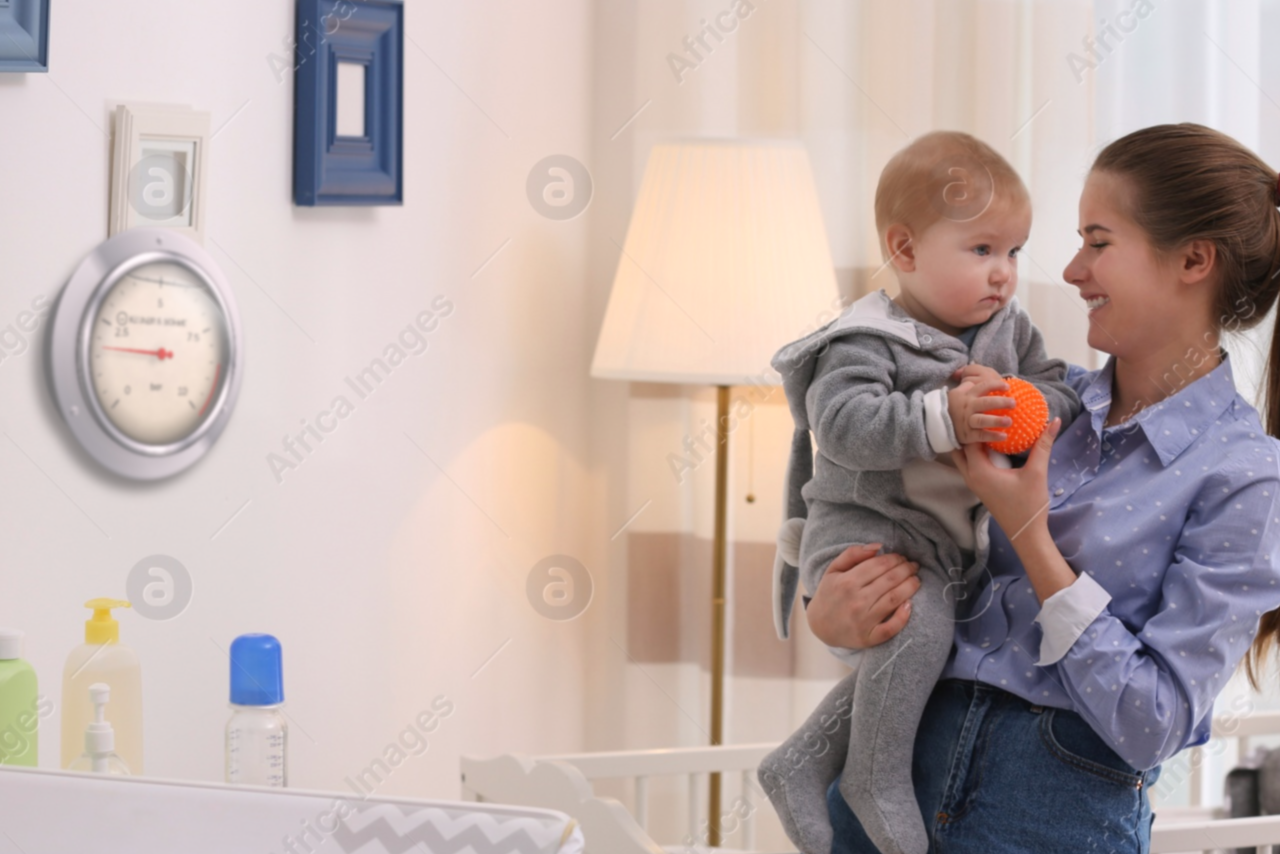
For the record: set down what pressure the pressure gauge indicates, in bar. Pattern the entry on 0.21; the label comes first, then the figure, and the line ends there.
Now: 1.75
